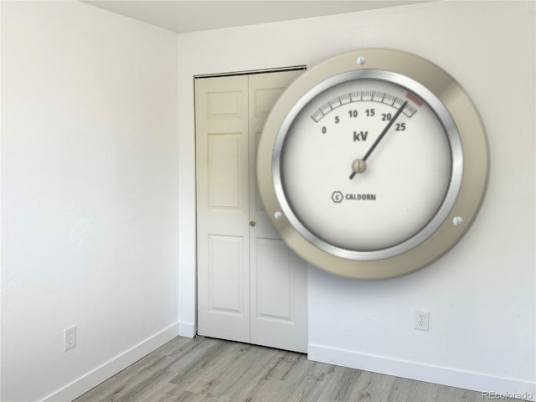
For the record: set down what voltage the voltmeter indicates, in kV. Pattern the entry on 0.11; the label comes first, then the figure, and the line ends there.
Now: 22.5
